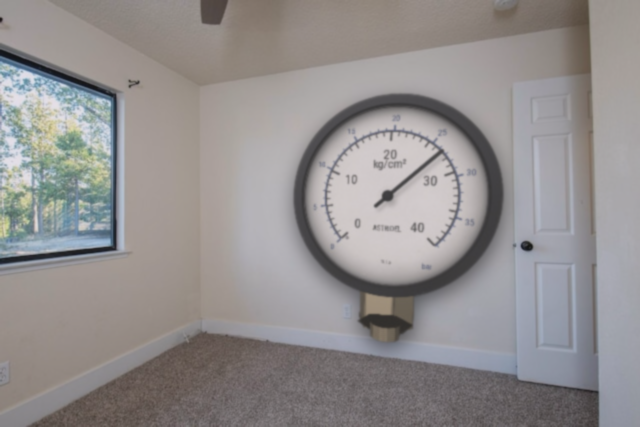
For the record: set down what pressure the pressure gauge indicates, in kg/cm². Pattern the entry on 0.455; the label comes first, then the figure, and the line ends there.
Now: 27
